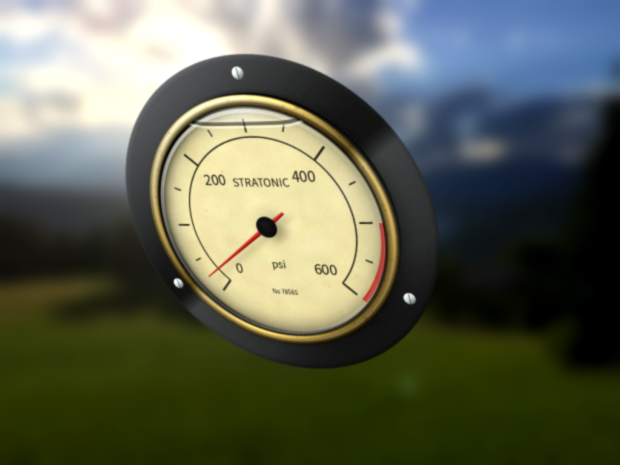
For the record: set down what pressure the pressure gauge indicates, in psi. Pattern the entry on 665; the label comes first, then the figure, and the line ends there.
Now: 25
